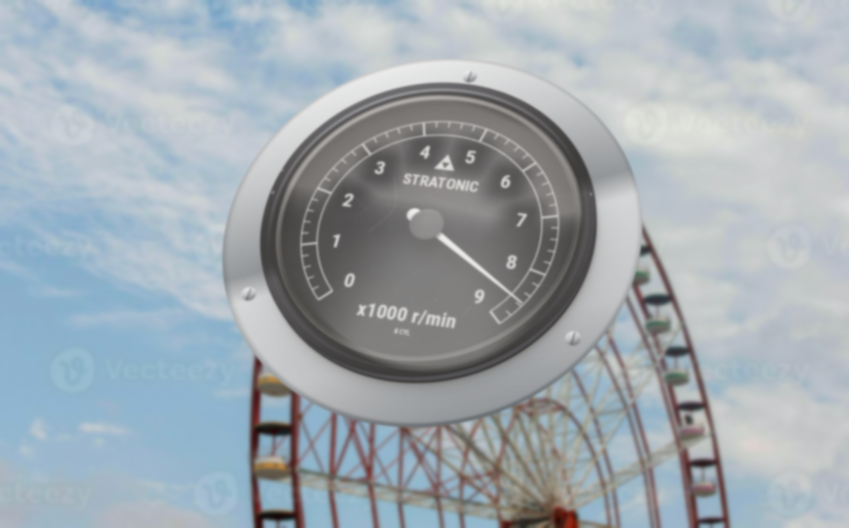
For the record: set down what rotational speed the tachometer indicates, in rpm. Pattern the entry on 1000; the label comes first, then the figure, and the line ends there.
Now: 8600
